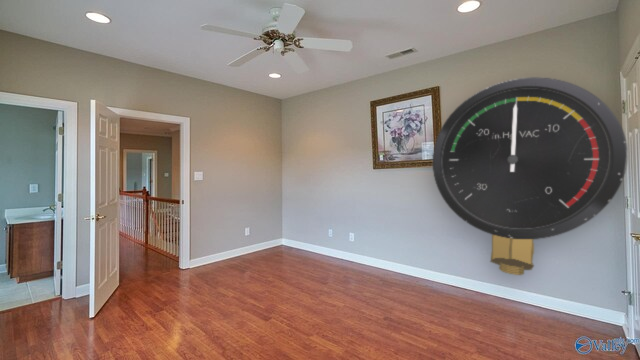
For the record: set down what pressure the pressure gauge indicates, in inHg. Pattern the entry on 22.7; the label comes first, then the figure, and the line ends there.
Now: -15
